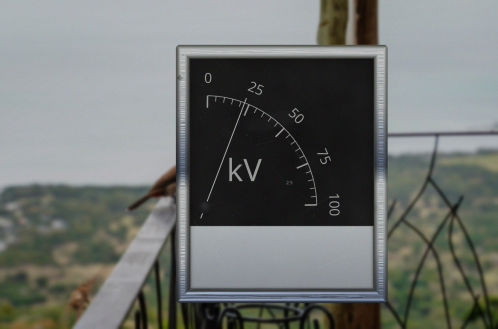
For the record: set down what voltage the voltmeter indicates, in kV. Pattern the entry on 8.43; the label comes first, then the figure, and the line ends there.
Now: 22.5
